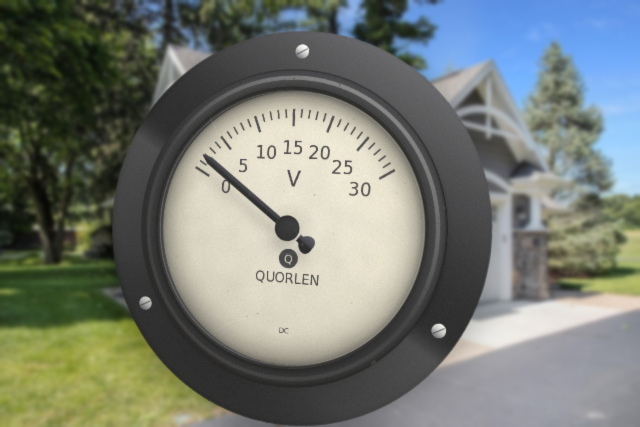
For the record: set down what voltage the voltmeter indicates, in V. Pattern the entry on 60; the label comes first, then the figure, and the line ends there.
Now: 2
